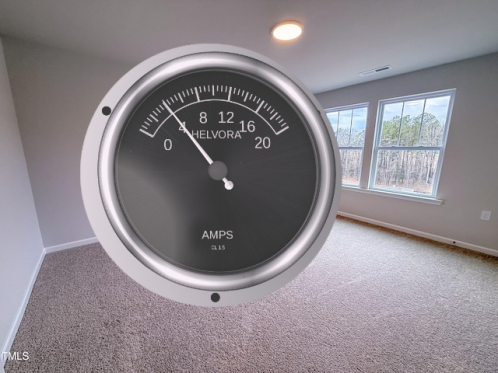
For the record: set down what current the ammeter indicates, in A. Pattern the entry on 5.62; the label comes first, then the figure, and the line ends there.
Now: 4
